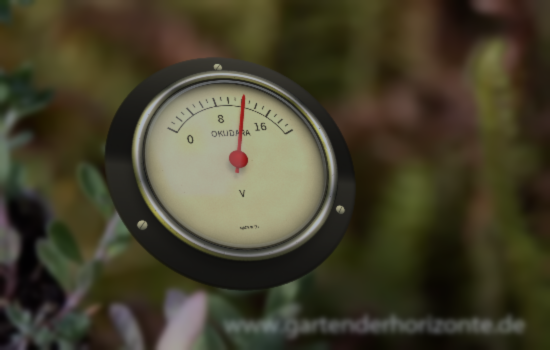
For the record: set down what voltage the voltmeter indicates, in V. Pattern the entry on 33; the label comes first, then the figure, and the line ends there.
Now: 12
